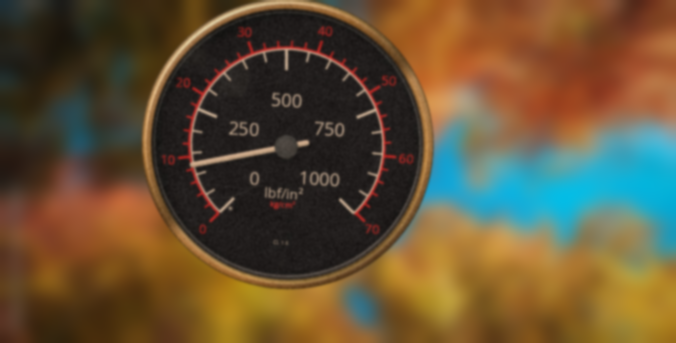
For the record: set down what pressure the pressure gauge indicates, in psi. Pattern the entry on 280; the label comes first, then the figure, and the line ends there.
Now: 125
